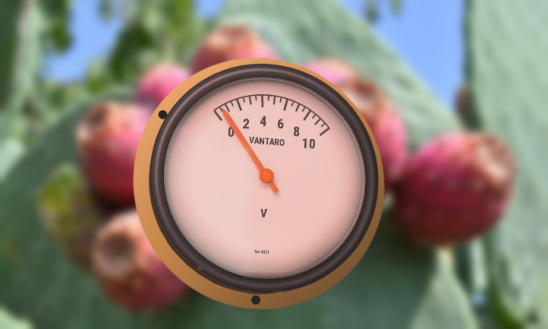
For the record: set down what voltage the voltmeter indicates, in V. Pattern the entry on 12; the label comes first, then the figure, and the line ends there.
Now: 0.5
